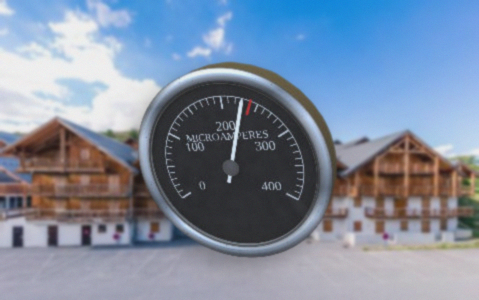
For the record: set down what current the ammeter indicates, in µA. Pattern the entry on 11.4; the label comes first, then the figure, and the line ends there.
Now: 230
